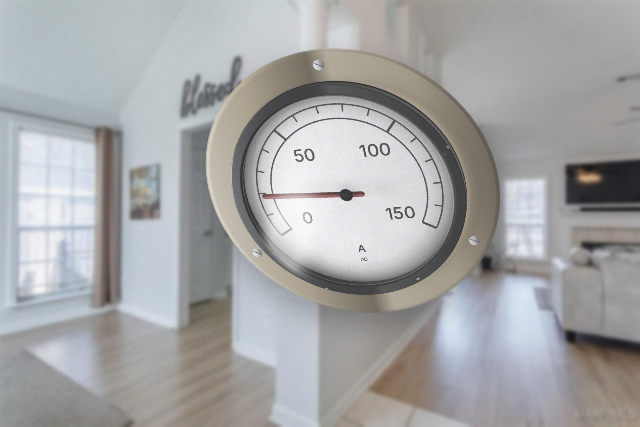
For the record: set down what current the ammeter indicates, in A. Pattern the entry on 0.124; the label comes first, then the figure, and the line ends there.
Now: 20
